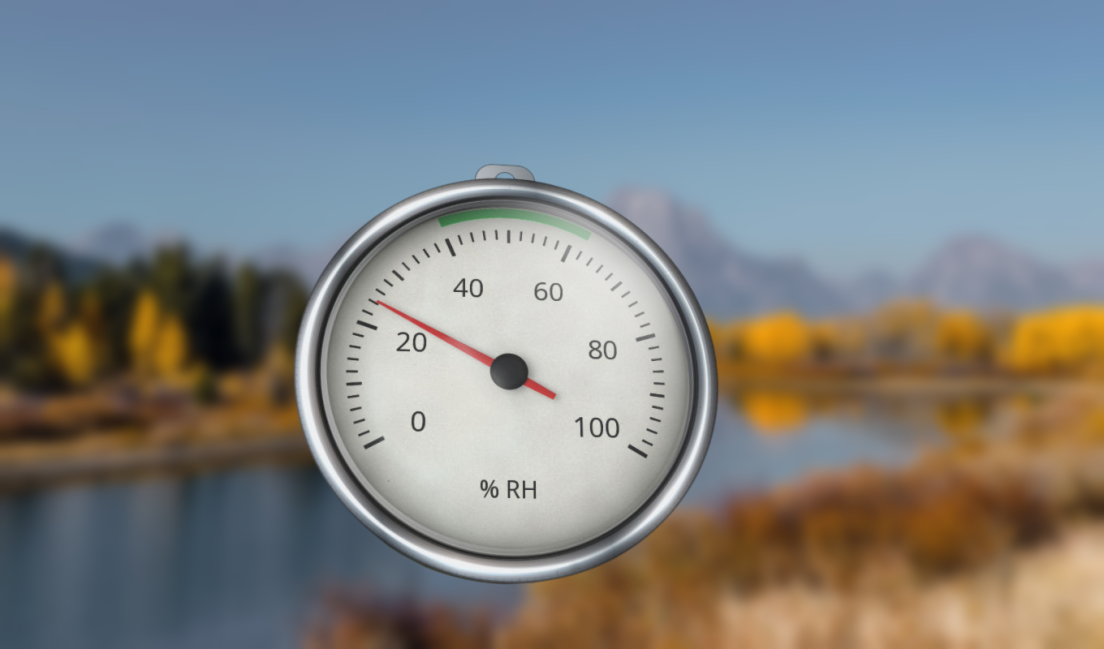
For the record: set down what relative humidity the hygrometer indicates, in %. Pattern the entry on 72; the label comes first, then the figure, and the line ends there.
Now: 24
